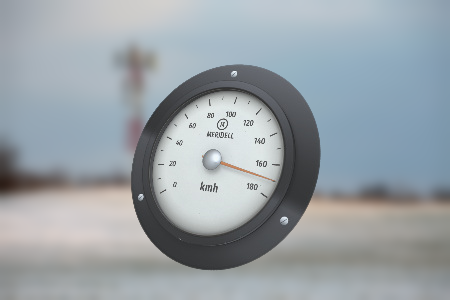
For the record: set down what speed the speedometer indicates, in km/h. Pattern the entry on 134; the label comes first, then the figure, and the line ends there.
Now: 170
